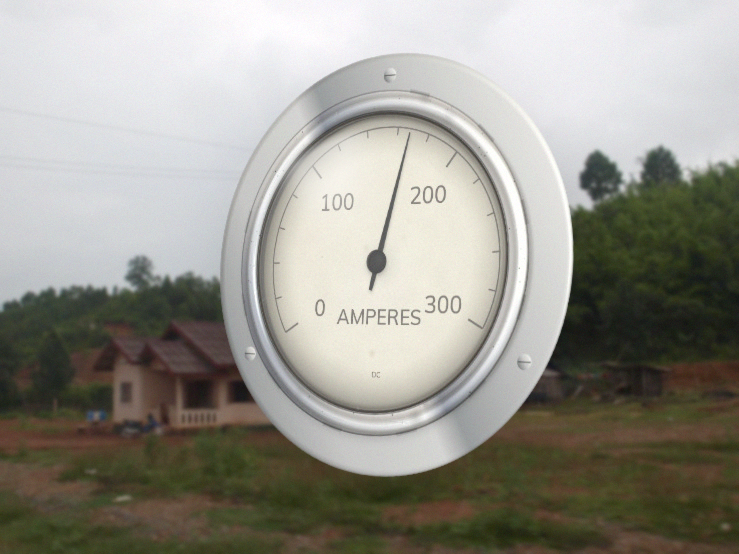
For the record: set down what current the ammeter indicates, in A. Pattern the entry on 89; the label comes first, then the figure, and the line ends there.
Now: 170
